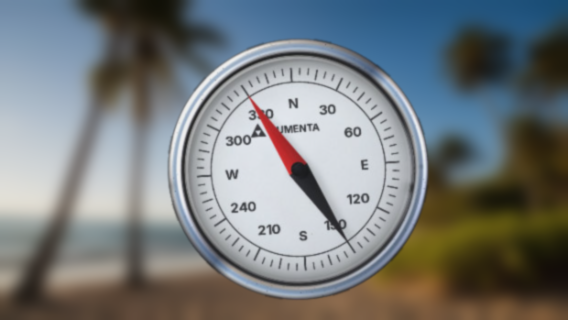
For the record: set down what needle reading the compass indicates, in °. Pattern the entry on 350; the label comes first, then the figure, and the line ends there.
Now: 330
